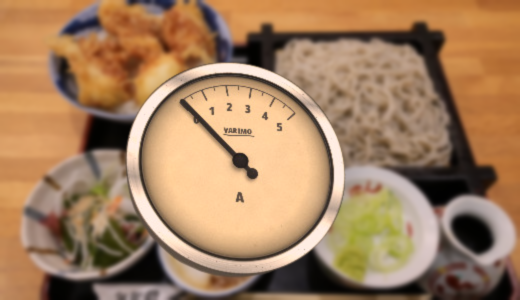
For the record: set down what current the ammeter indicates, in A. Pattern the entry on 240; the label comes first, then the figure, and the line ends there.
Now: 0
